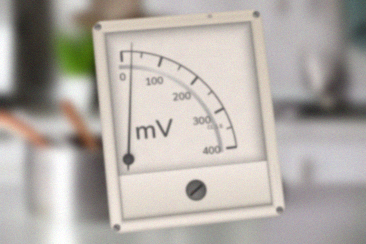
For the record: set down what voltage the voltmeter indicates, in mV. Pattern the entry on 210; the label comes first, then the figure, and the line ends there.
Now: 25
